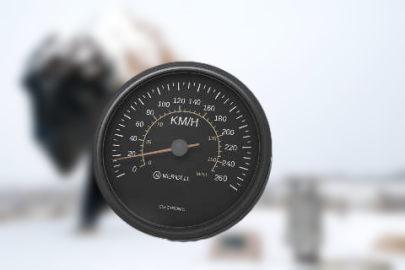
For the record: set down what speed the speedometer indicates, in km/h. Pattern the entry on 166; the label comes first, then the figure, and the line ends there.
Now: 15
